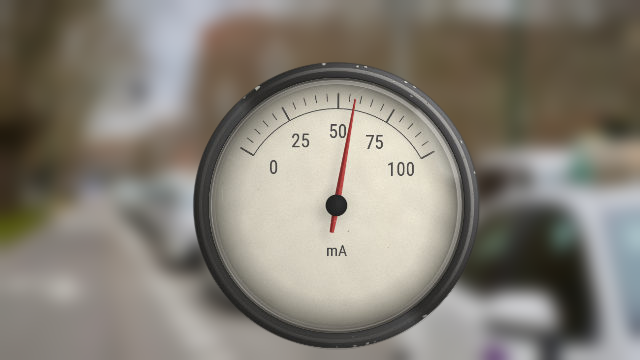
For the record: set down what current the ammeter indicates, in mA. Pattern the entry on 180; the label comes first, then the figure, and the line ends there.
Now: 57.5
